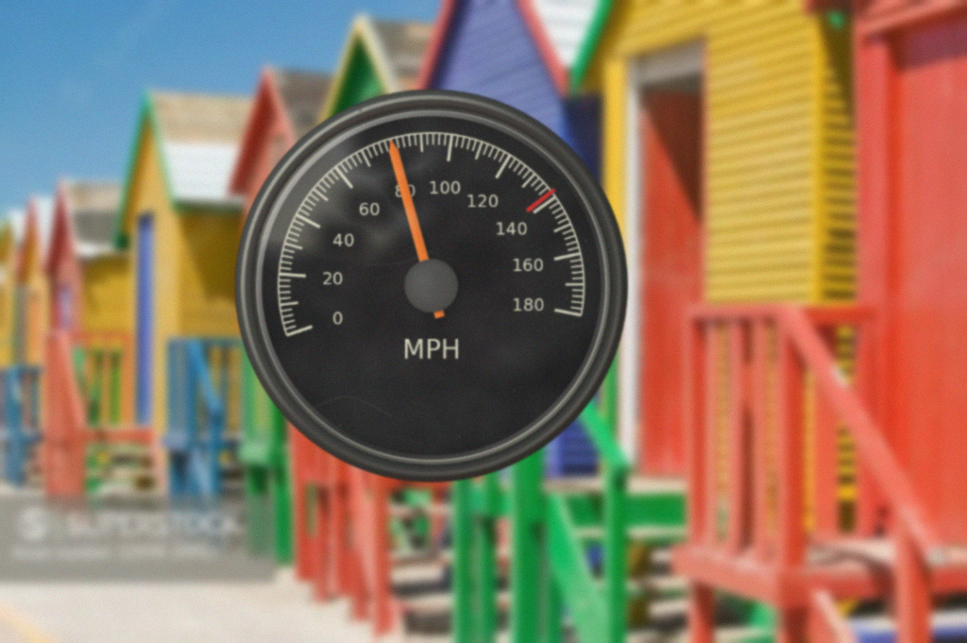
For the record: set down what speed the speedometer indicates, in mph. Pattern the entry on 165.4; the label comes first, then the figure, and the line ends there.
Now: 80
